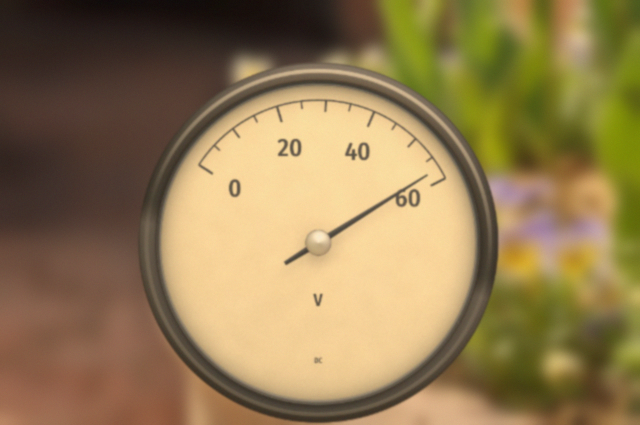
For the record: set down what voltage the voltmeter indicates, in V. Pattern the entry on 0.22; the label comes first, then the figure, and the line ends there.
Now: 57.5
